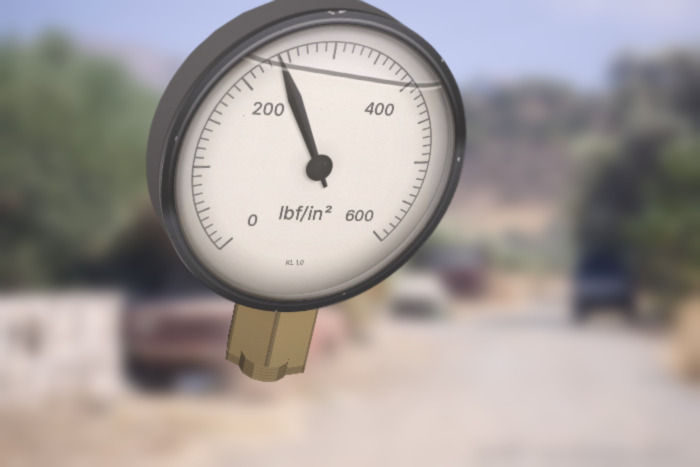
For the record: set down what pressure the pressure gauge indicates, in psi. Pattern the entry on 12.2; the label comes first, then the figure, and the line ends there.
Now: 240
